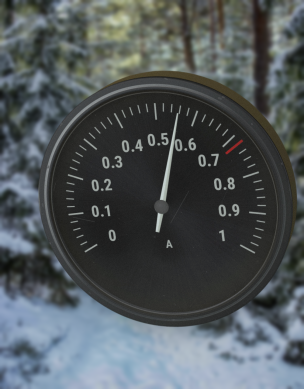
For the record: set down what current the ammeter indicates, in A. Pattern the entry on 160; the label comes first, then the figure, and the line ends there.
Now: 0.56
